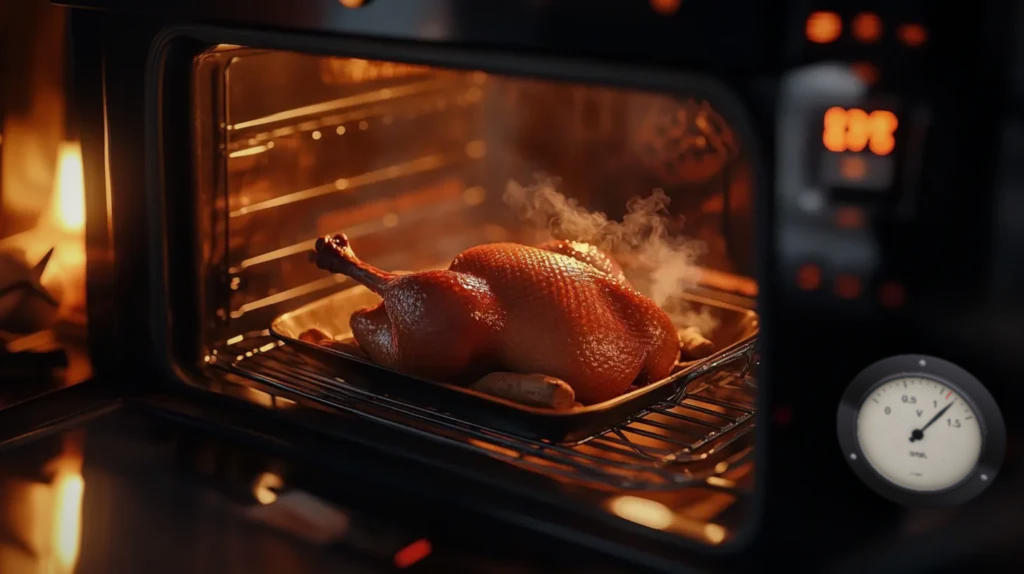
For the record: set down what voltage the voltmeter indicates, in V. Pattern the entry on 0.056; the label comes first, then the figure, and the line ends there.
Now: 1.2
